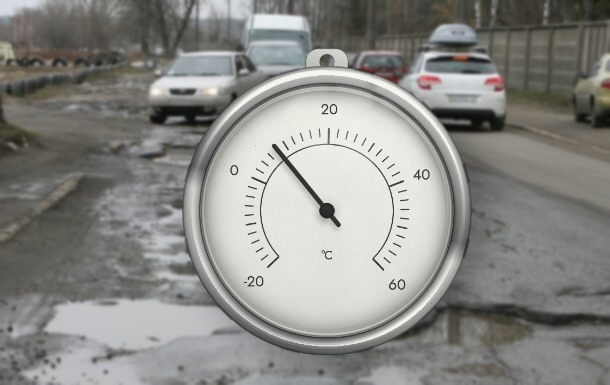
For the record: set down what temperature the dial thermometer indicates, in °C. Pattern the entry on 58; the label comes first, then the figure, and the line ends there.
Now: 8
